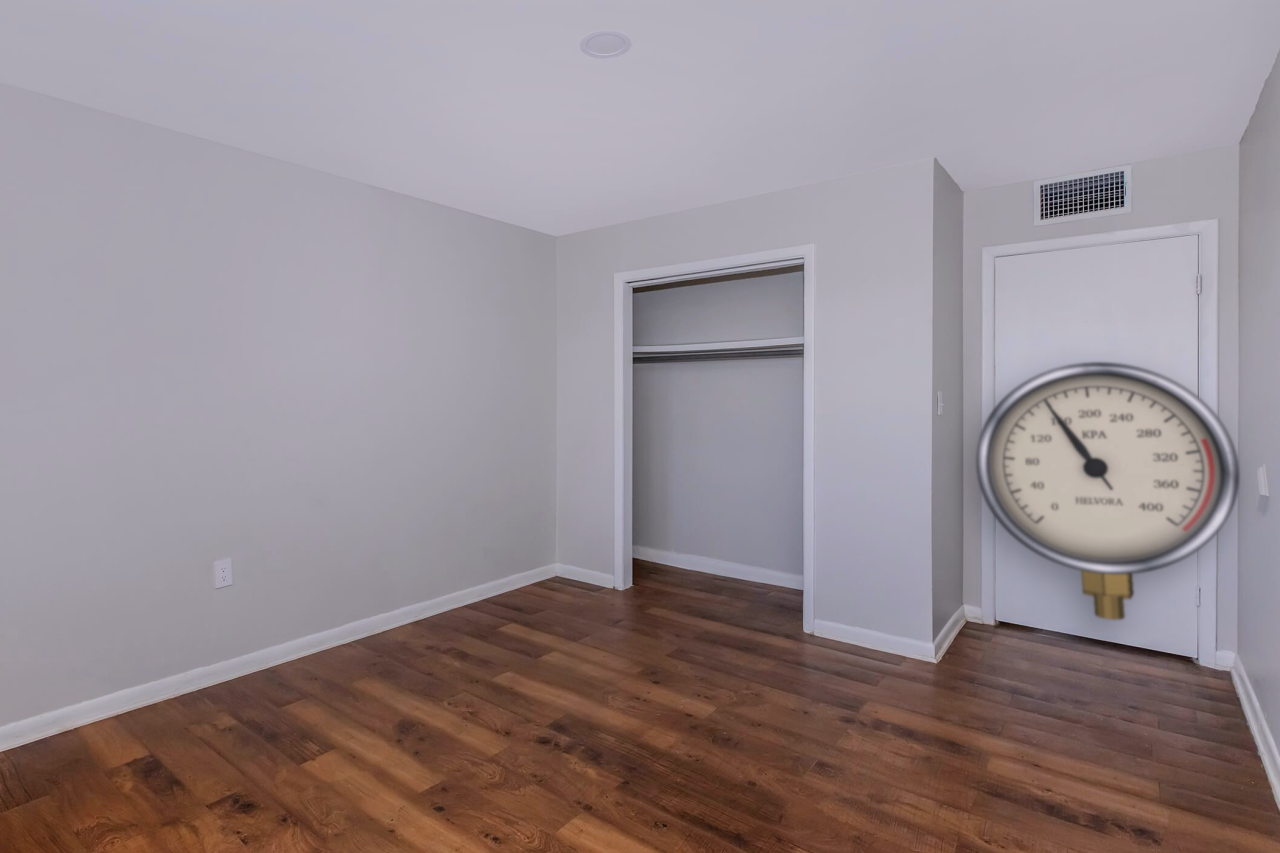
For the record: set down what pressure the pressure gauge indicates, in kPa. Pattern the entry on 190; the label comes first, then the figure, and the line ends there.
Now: 160
